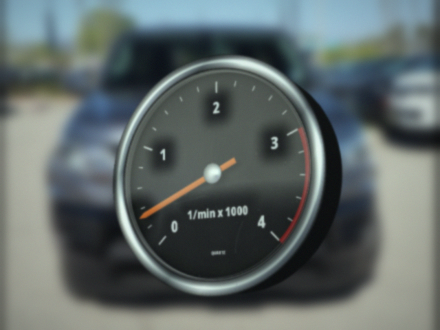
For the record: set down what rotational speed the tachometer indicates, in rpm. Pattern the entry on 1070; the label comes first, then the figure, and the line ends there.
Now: 300
